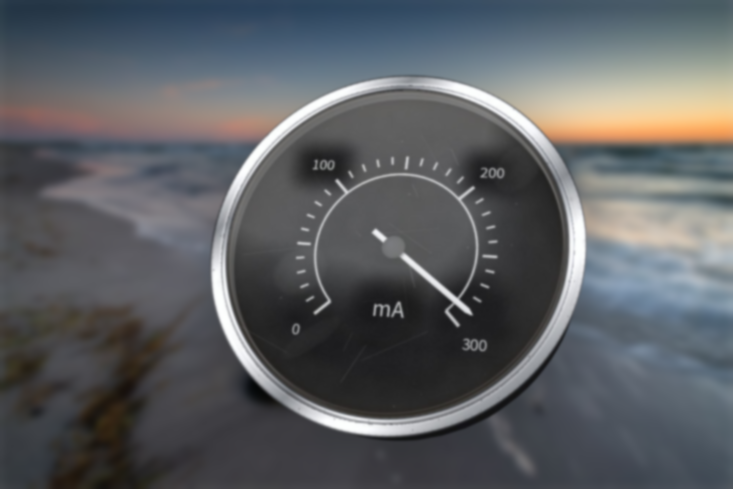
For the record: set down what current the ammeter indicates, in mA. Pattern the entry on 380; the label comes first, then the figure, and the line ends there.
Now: 290
